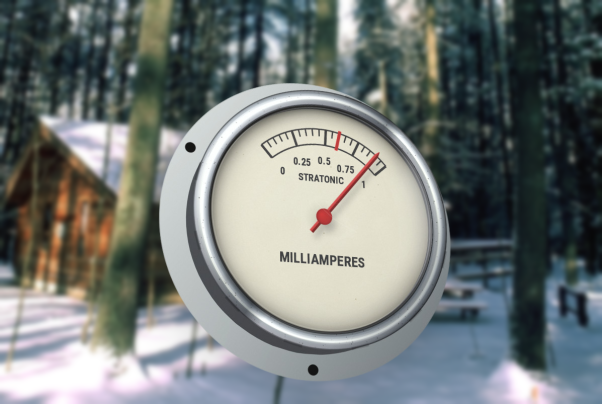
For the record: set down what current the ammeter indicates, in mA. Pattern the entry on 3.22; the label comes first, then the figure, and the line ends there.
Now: 0.9
